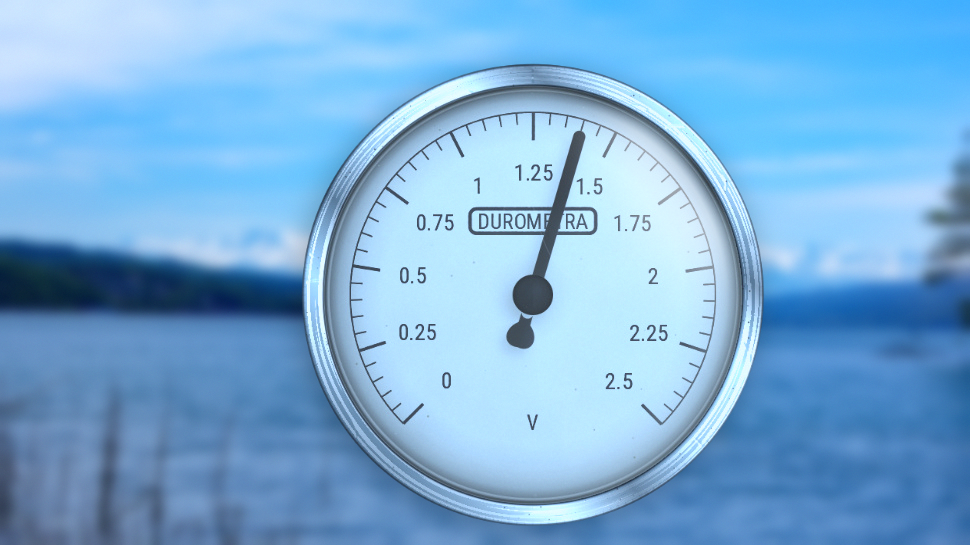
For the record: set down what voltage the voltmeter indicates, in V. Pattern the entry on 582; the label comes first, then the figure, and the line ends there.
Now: 1.4
